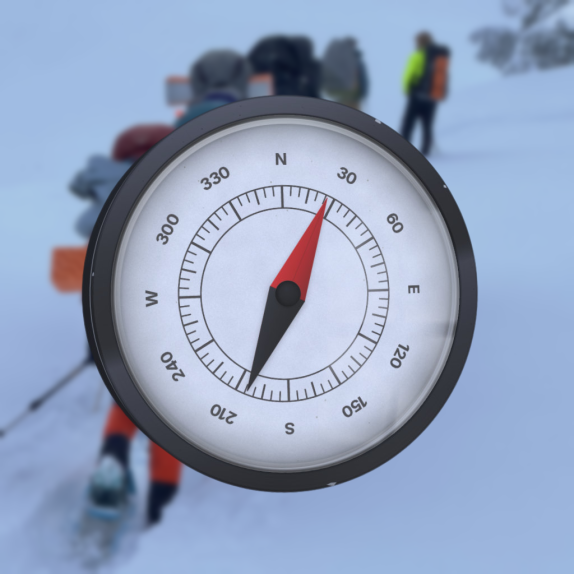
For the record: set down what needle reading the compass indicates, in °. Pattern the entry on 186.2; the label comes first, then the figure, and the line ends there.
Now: 25
